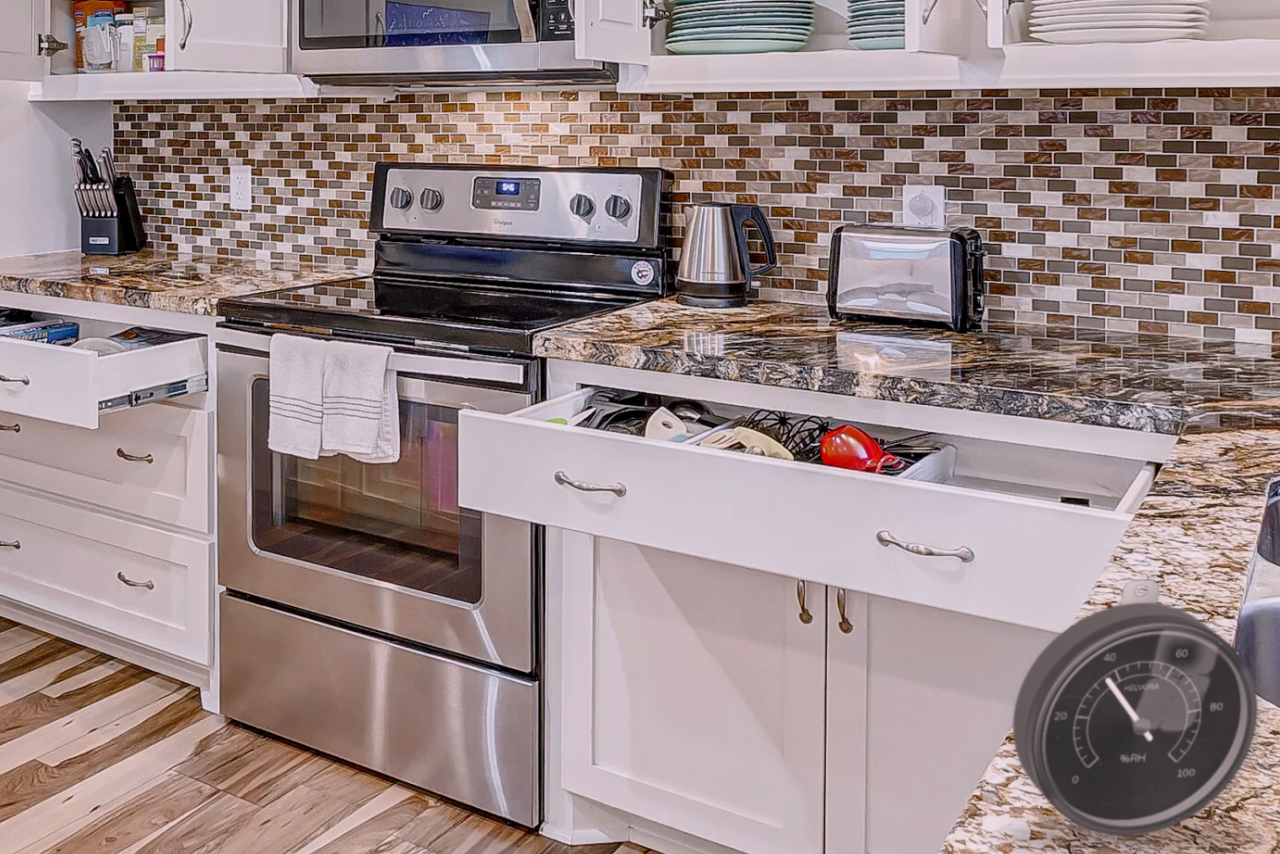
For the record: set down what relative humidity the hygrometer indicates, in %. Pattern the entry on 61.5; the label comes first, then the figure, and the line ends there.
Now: 36
